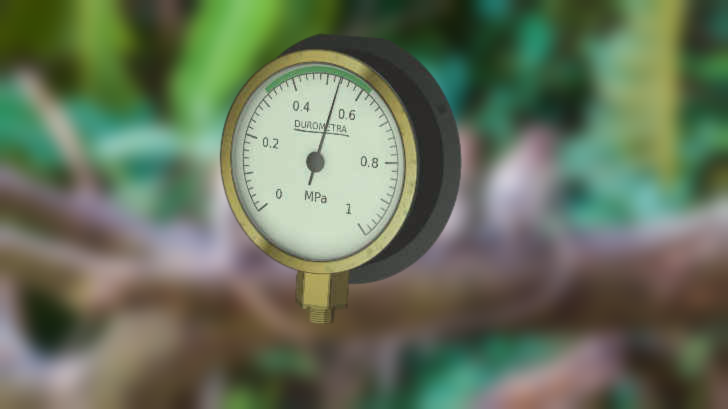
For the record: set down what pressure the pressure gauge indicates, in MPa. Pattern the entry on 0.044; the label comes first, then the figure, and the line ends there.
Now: 0.54
